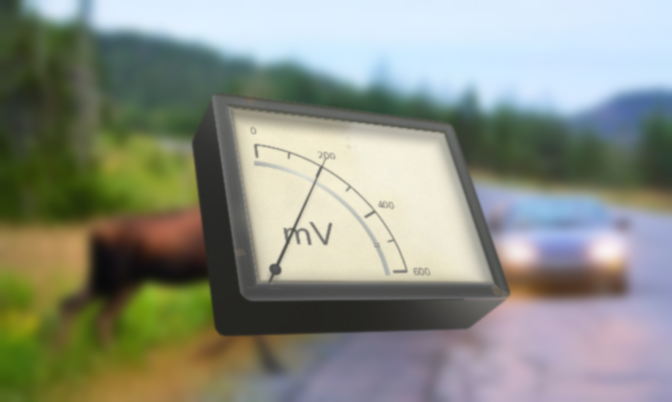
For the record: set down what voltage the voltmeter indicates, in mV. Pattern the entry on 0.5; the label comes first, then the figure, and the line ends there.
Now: 200
